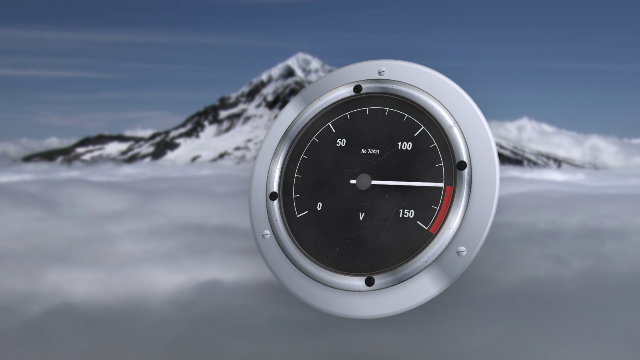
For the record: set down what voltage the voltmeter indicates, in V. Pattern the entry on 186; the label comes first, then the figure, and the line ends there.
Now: 130
